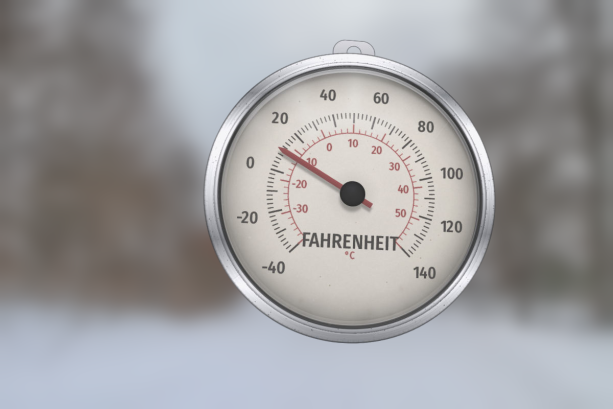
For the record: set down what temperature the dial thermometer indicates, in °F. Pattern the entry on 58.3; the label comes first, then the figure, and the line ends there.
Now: 10
